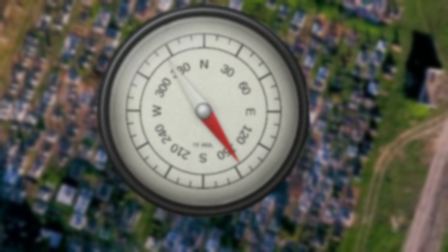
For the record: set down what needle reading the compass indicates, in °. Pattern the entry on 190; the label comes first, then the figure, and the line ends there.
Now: 145
